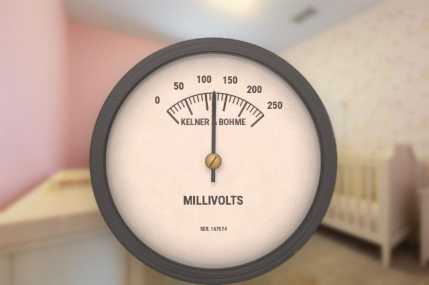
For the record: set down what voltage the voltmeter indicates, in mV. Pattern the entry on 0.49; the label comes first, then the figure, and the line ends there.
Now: 120
